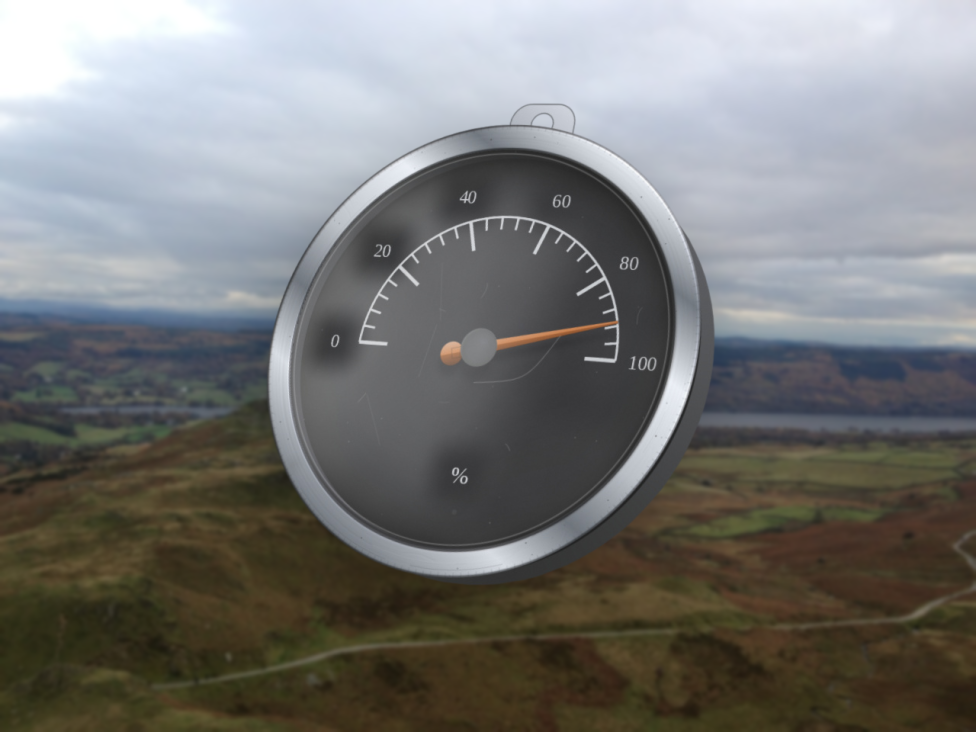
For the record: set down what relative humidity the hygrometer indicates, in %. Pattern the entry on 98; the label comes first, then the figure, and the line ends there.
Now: 92
